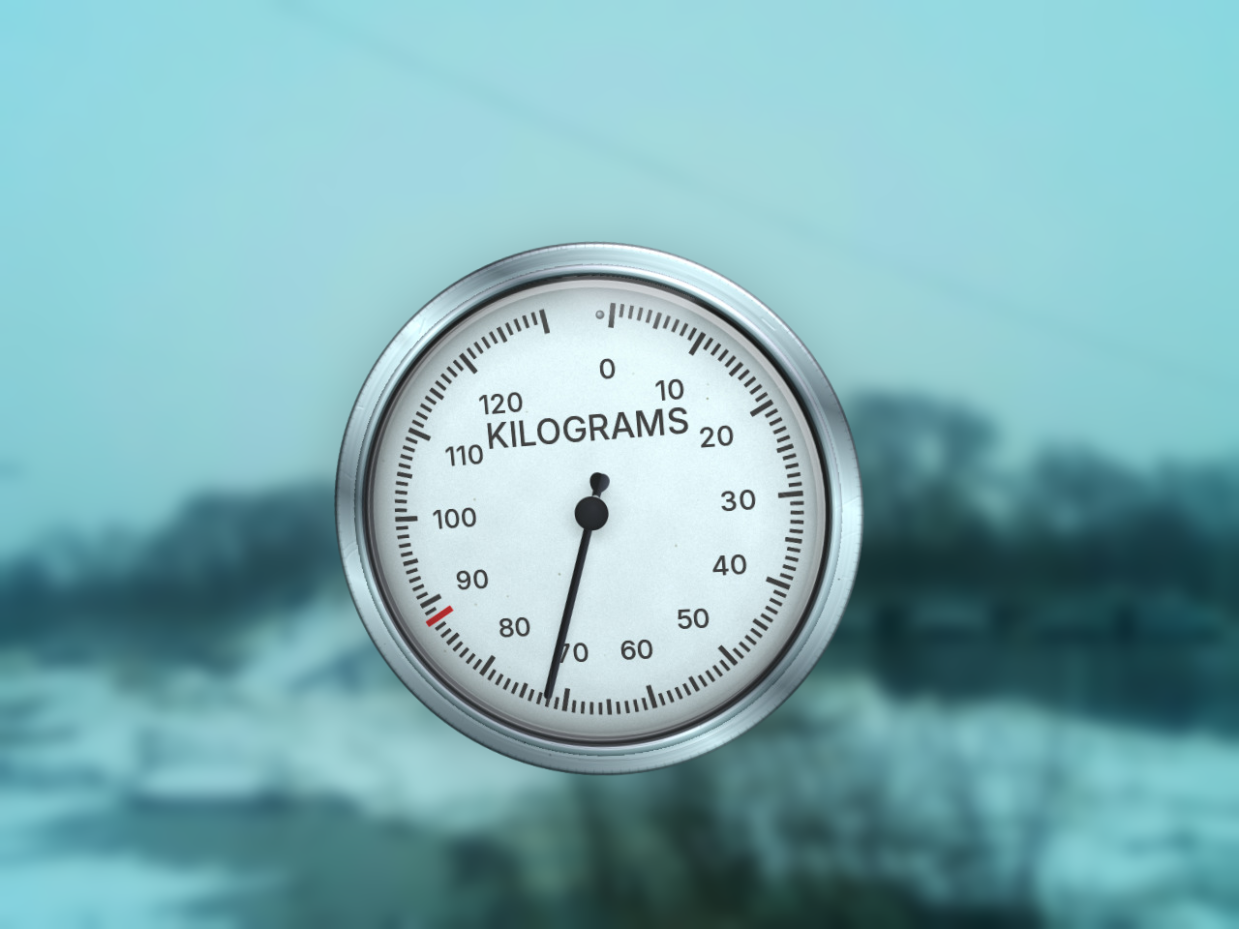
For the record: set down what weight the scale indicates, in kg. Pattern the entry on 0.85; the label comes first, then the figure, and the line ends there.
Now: 72
